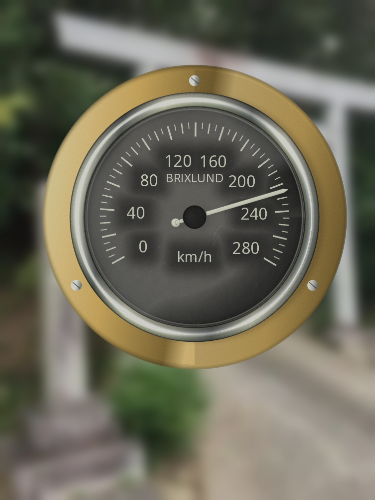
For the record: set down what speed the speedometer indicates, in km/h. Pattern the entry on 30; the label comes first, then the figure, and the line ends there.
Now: 225
